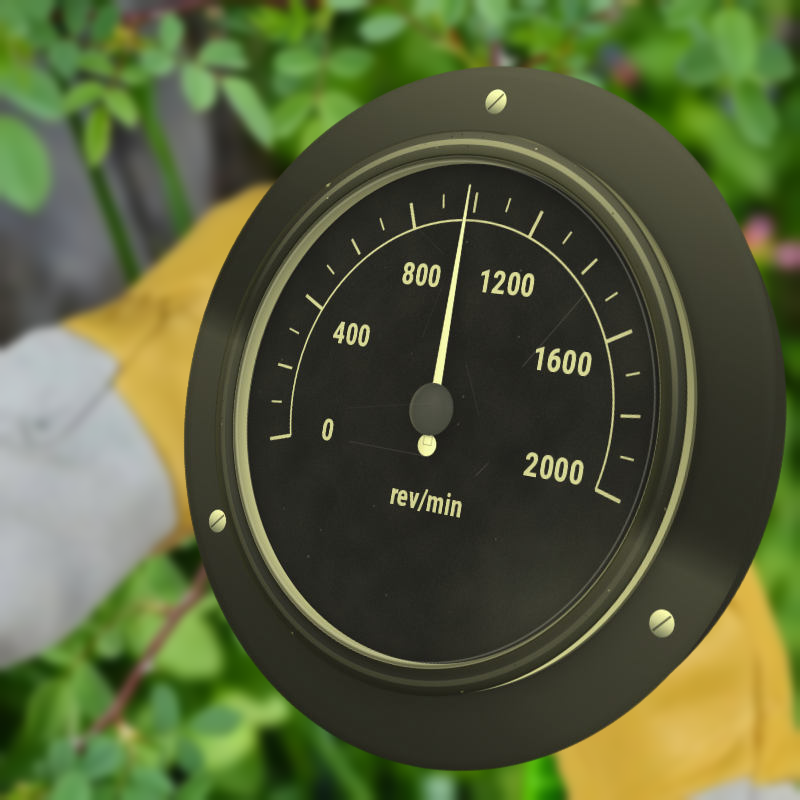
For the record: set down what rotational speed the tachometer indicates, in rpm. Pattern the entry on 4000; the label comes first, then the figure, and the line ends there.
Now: 1000
